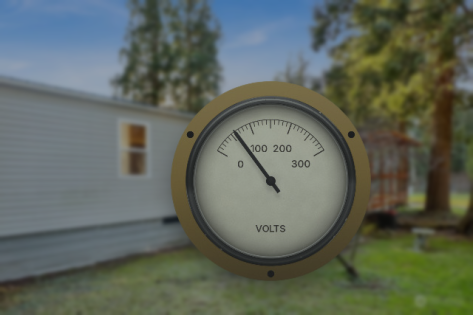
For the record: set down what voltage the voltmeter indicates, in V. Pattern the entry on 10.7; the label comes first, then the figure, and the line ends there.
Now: 60
